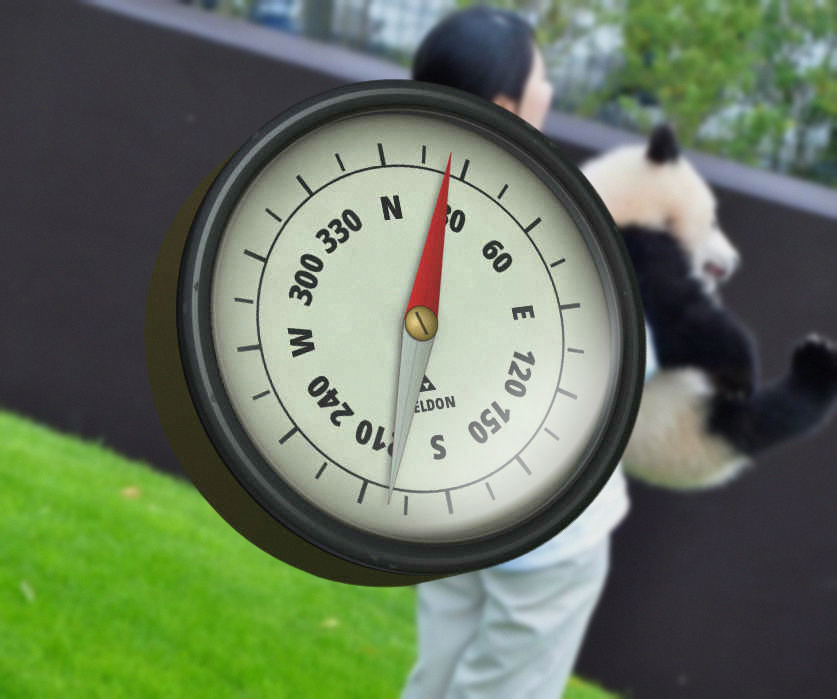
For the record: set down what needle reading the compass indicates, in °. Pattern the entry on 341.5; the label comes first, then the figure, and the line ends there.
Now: 22.5
